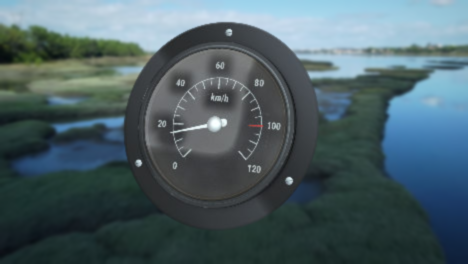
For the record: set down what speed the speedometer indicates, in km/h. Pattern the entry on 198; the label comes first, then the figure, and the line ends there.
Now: 15
